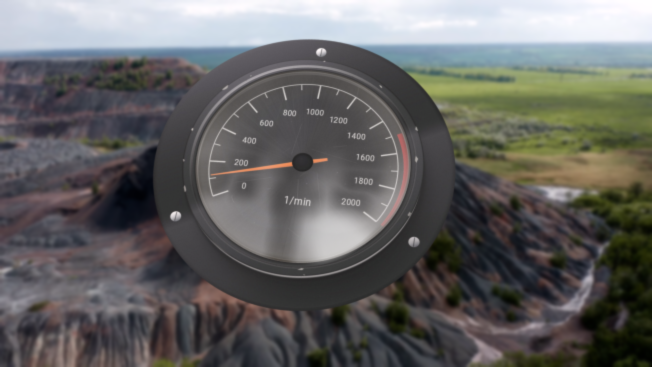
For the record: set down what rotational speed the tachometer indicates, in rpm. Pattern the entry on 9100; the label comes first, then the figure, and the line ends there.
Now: 100
